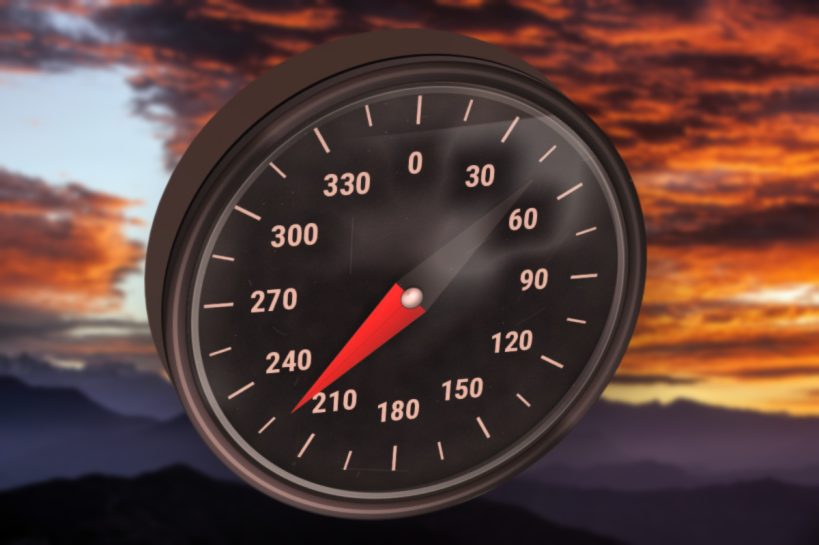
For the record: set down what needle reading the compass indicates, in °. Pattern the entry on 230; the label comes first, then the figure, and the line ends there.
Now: 225
